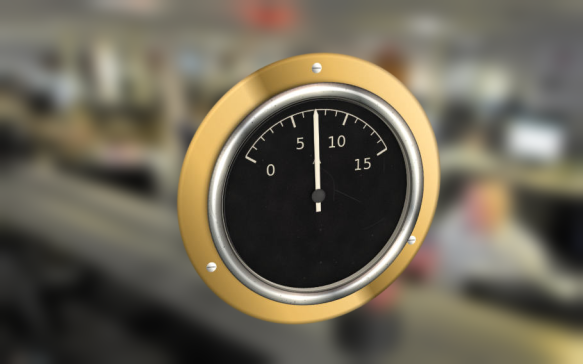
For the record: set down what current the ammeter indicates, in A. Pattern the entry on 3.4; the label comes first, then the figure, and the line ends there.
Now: 7
